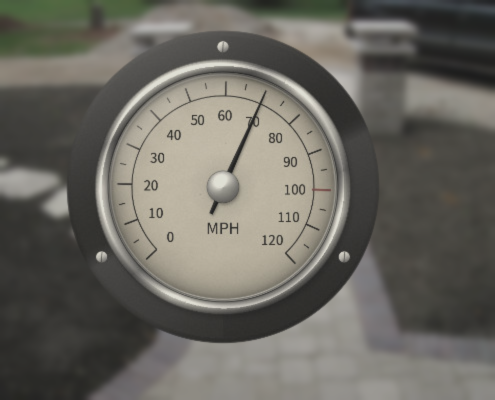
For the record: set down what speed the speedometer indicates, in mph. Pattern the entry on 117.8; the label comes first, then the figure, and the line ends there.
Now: 70
